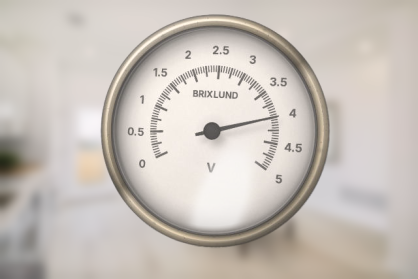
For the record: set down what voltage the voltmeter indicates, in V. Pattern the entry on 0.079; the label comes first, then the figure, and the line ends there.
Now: 4
